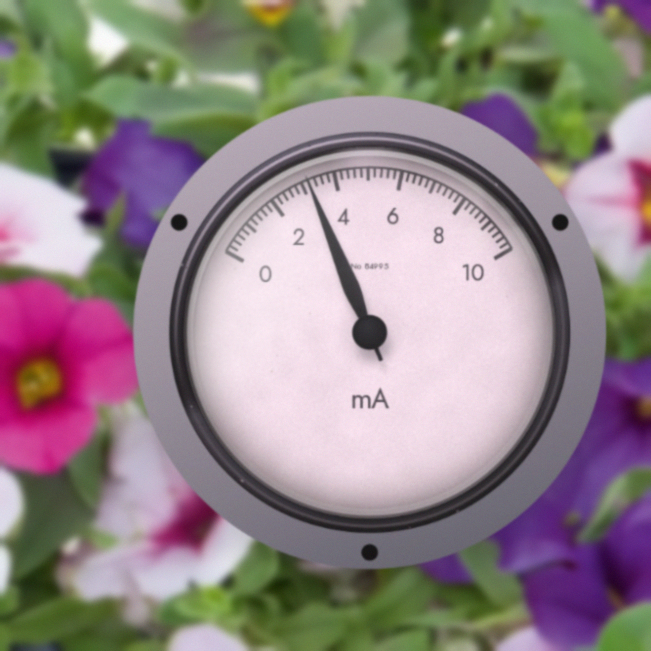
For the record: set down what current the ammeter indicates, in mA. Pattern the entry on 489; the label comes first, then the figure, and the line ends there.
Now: 3.2
